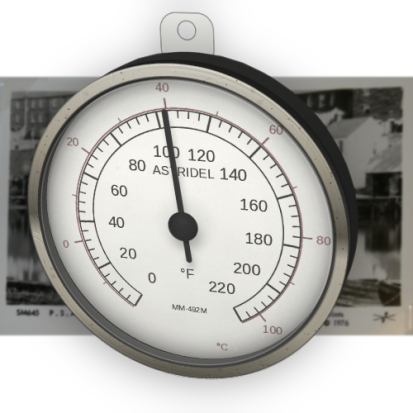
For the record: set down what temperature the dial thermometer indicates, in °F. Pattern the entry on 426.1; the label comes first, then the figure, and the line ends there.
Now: 104
